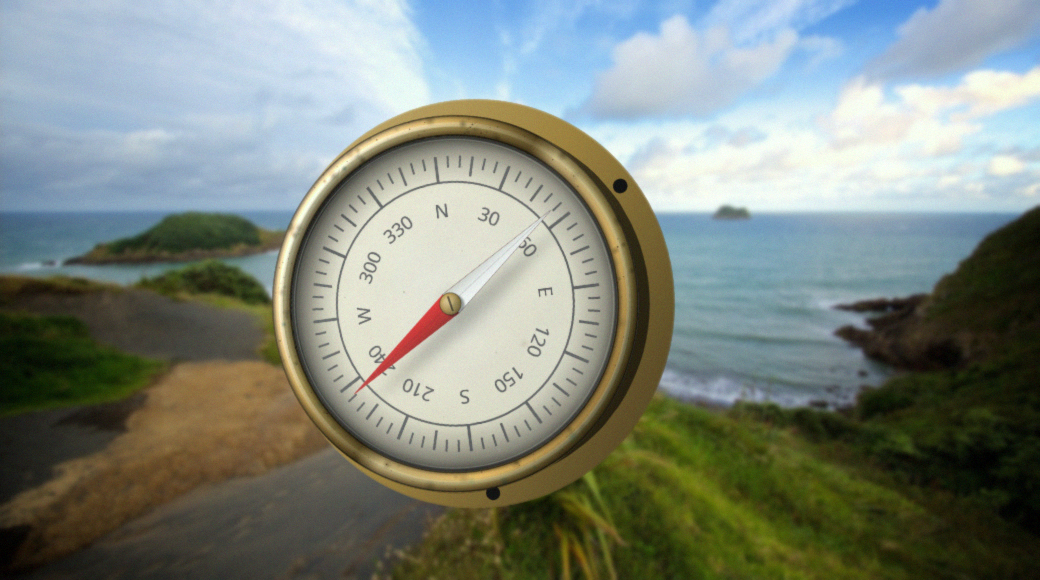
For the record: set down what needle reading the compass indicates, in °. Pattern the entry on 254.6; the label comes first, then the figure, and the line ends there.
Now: 235
